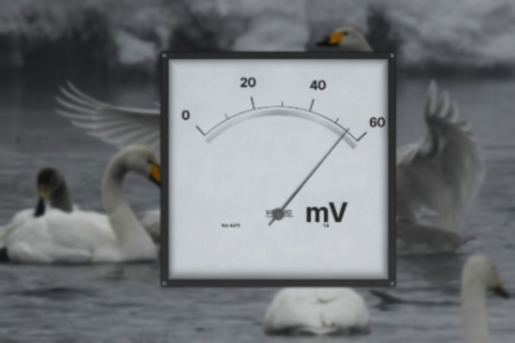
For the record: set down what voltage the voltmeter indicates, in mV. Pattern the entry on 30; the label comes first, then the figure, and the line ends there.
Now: 55
